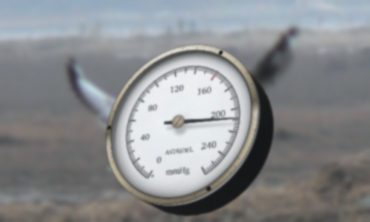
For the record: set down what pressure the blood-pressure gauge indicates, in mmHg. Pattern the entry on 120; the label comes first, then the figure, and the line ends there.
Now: 210
